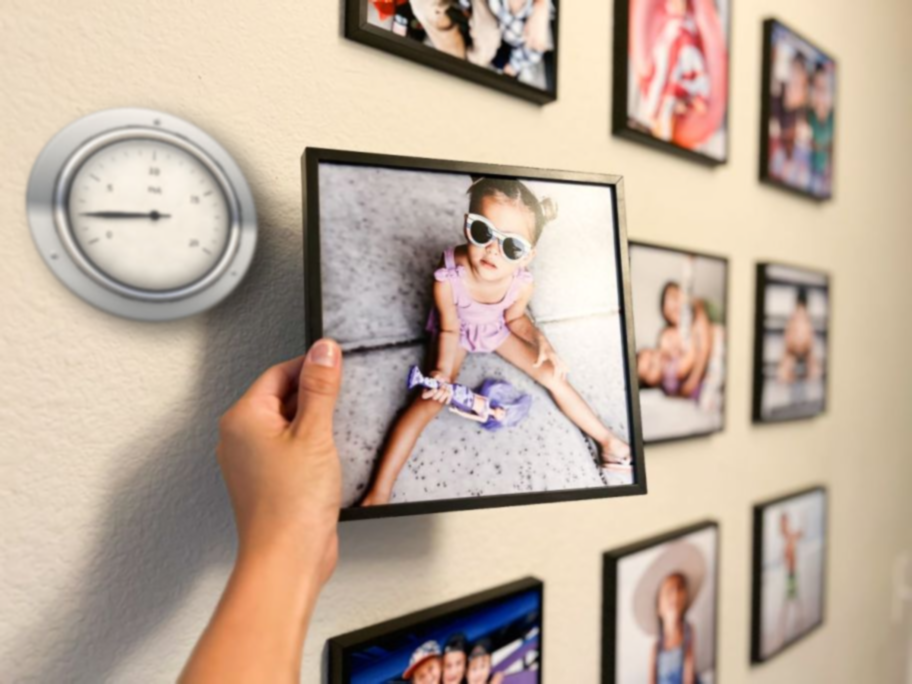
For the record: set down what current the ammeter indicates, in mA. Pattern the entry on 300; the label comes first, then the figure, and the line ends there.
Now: 2
